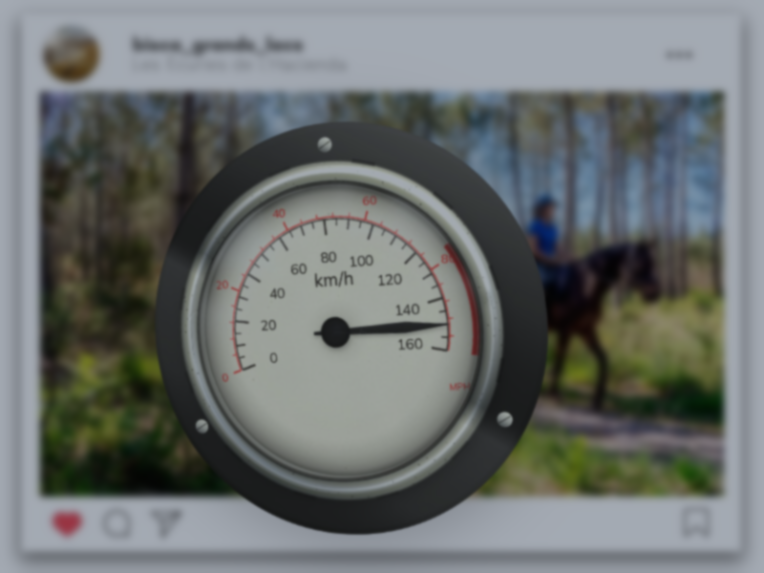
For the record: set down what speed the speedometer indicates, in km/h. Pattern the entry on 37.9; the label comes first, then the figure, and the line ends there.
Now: 150
